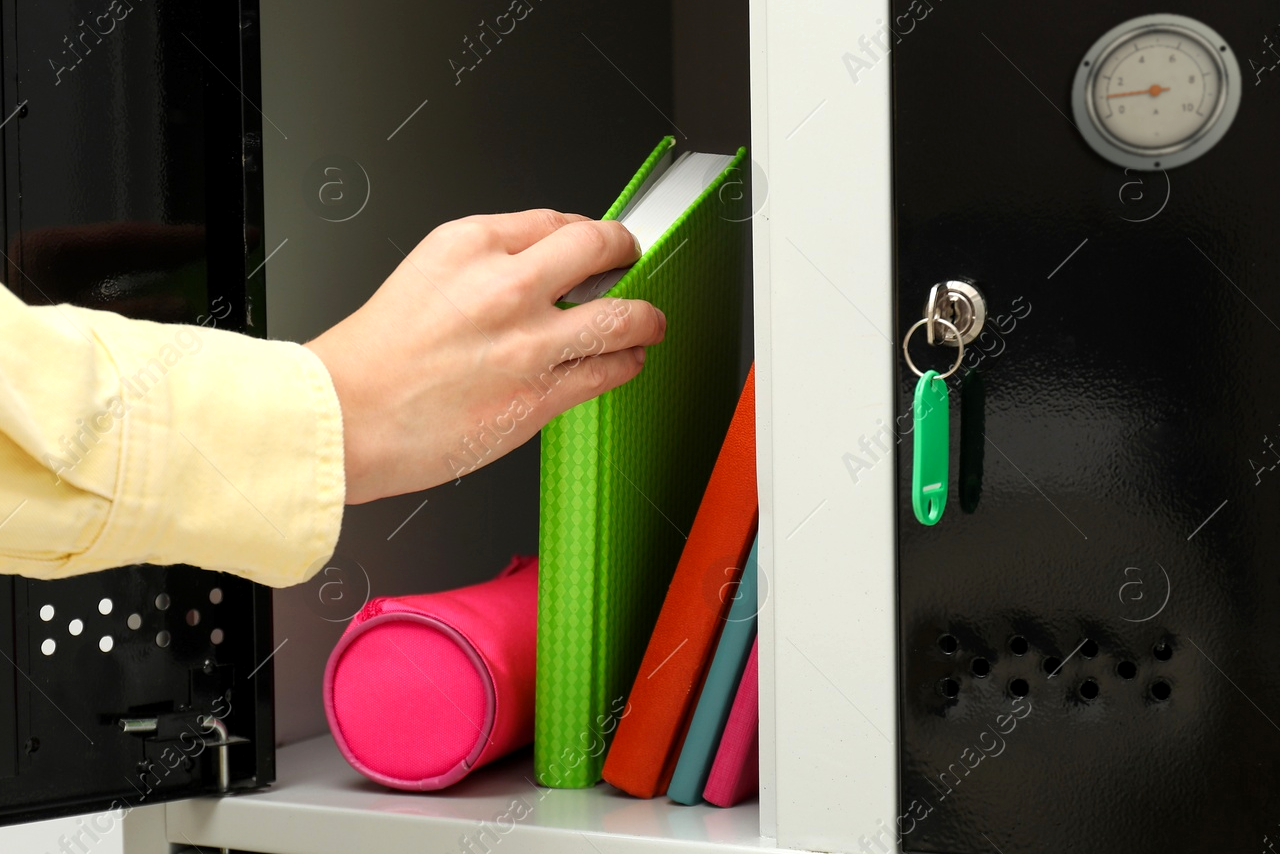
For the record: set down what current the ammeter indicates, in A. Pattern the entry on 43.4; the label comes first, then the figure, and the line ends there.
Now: 1
